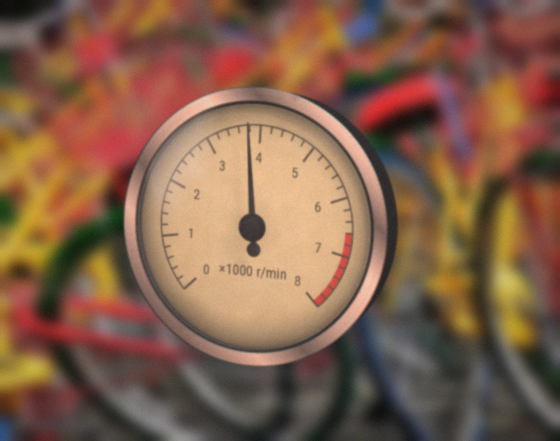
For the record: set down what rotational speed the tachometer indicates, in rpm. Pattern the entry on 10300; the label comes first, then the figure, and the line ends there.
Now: 3800
